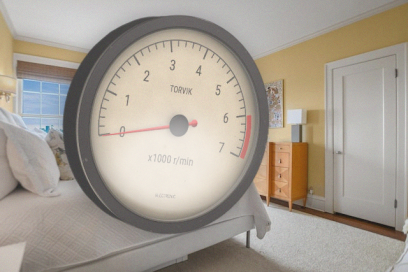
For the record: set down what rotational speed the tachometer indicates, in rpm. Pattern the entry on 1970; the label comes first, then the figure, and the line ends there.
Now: 0
